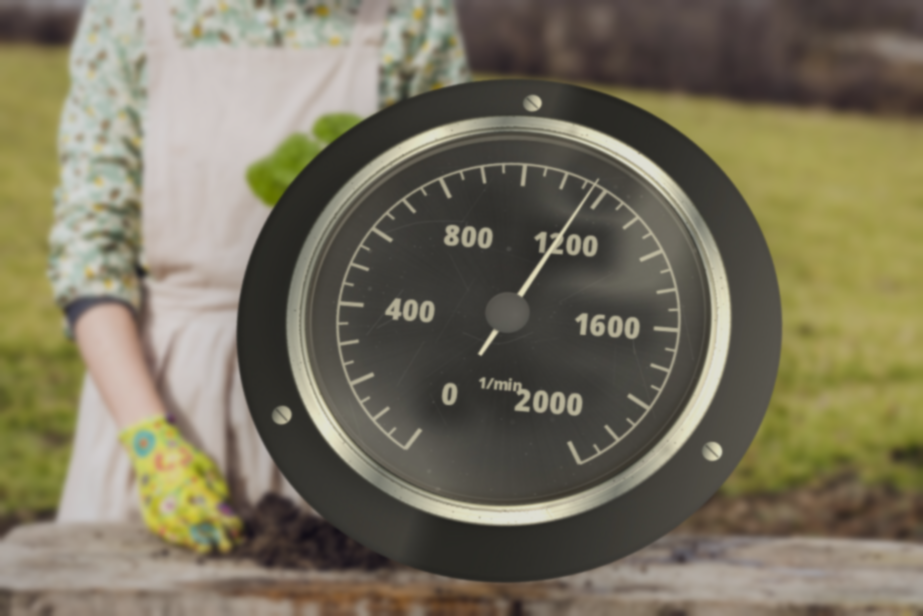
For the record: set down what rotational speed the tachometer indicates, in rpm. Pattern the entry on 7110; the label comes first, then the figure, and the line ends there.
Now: 1175
